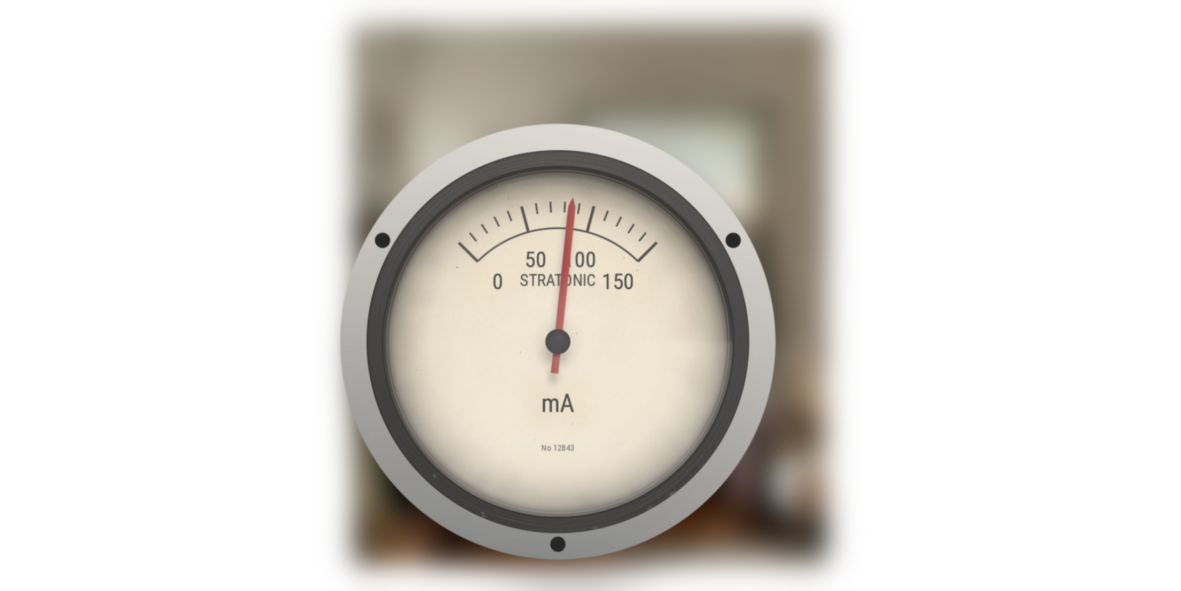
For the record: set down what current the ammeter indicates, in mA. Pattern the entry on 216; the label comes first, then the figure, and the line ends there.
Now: 85
